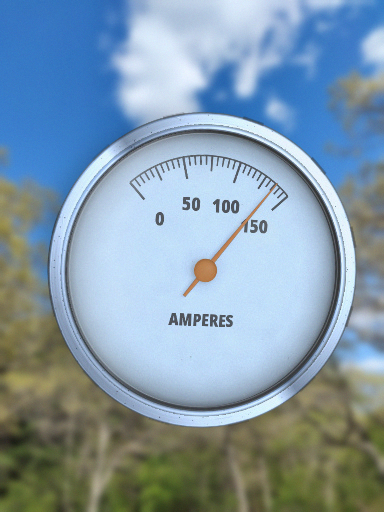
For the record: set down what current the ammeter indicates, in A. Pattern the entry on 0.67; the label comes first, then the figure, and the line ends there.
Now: 135
